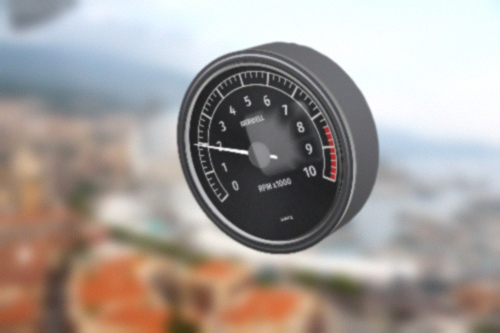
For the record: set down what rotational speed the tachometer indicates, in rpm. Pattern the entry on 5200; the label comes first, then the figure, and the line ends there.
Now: 2000
